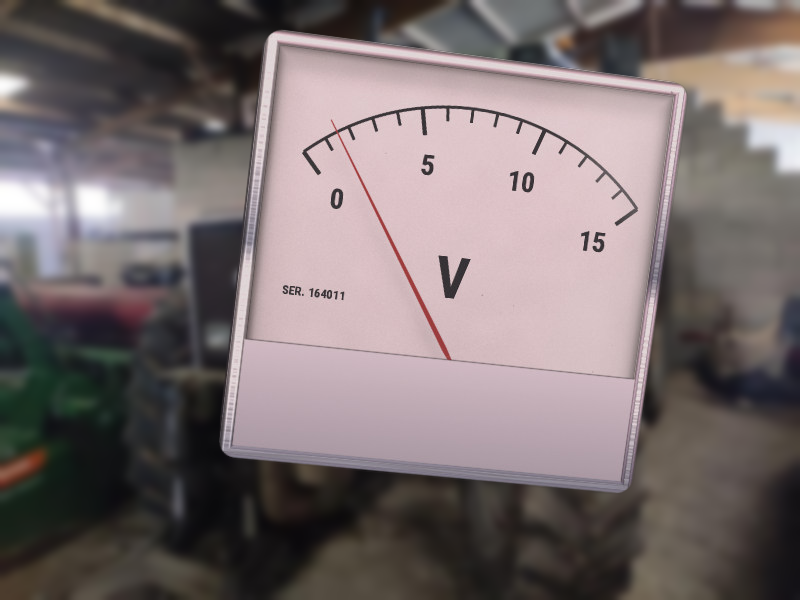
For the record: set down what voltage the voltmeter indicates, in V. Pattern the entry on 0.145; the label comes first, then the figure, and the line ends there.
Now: 1.5
